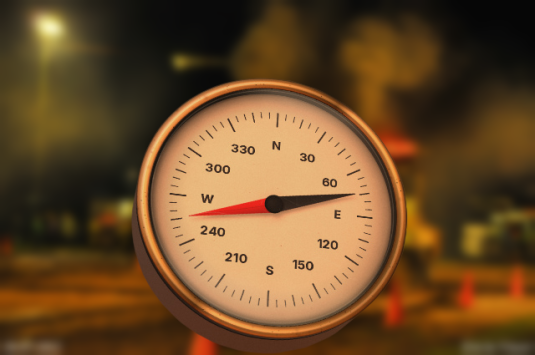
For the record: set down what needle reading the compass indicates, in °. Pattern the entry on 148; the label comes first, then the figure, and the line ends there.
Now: 255
